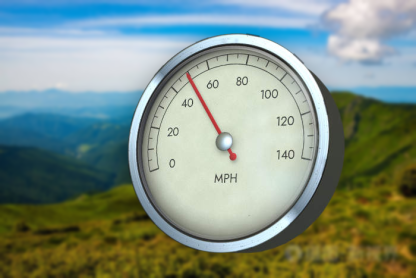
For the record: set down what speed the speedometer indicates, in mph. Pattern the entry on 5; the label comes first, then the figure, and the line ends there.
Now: 50
